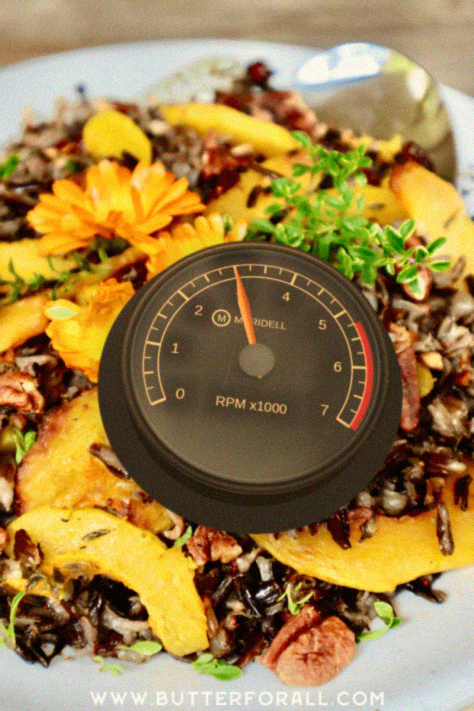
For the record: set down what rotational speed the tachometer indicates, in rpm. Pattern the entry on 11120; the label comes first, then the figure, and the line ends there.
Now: 3000
